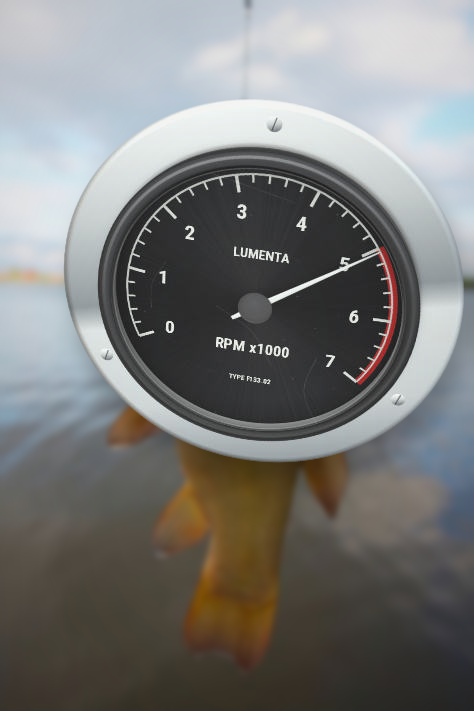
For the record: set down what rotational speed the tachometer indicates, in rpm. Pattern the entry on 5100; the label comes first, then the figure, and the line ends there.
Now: 5000
